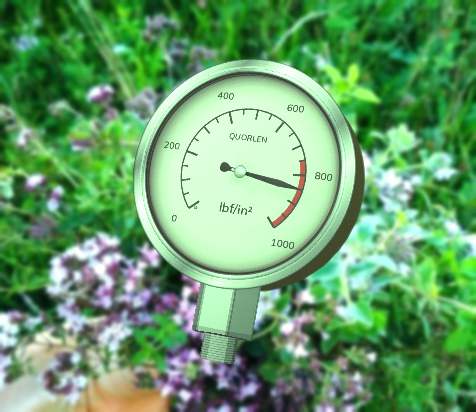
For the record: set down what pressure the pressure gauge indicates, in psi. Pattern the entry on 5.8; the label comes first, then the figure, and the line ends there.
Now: 850
